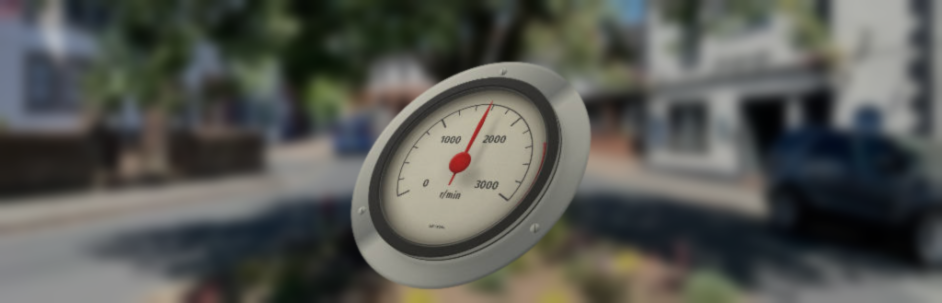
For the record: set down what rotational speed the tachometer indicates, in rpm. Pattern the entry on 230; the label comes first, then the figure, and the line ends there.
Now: 1600
